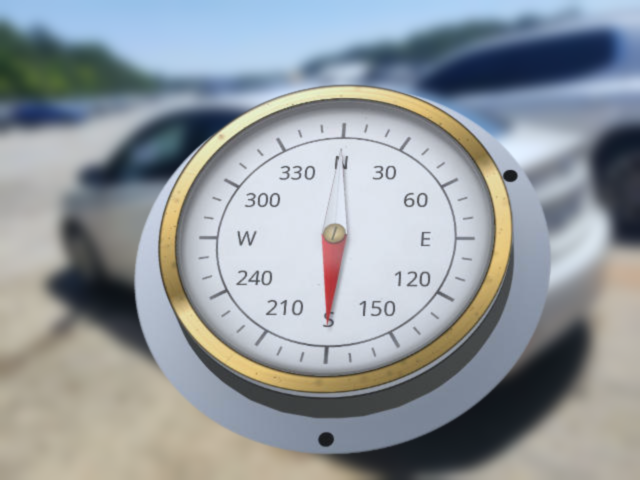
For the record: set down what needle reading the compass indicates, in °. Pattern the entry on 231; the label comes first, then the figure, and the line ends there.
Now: 180
